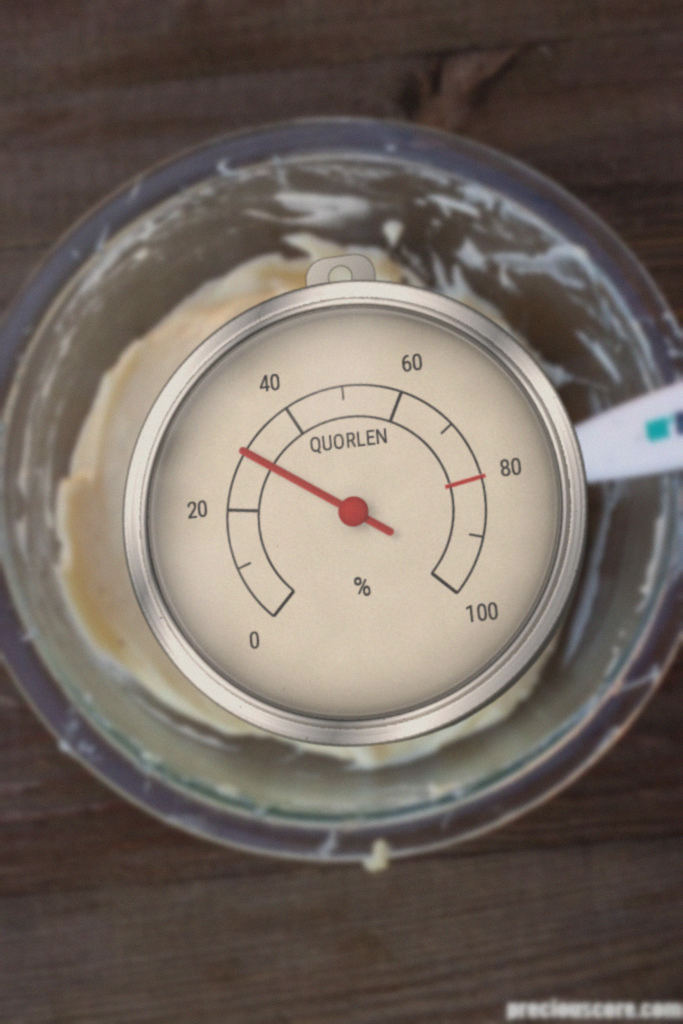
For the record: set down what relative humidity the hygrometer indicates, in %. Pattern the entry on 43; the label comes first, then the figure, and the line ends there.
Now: 30
